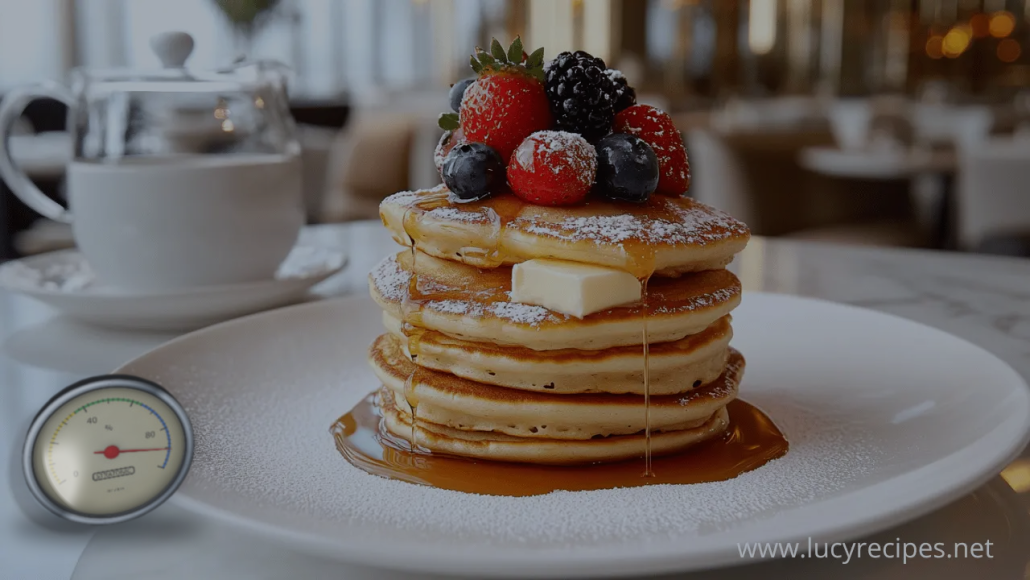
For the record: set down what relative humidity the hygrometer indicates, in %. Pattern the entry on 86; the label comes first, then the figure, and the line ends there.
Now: 90
